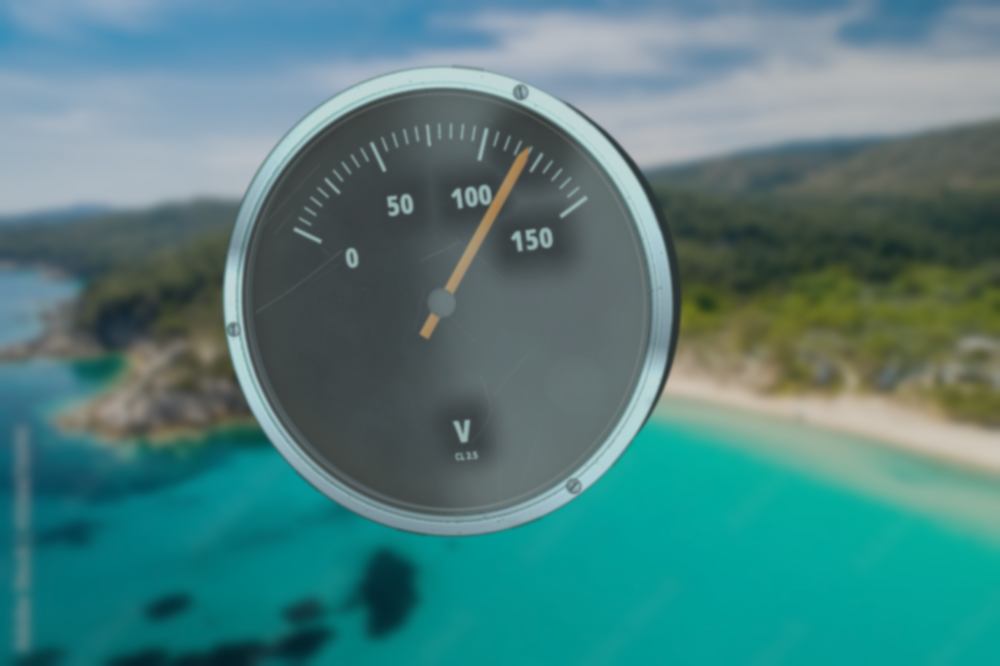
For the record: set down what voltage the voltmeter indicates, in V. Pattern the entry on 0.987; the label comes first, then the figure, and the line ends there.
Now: 120
